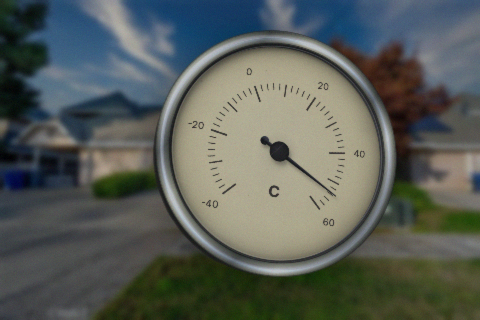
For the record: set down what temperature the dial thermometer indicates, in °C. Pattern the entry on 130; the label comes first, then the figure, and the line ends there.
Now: 54
